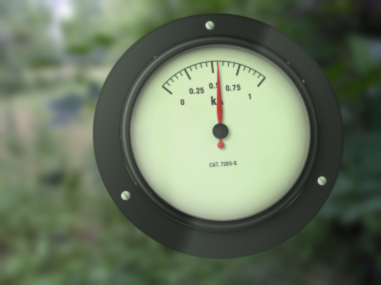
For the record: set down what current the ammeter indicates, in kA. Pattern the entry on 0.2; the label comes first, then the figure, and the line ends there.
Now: 0.55
